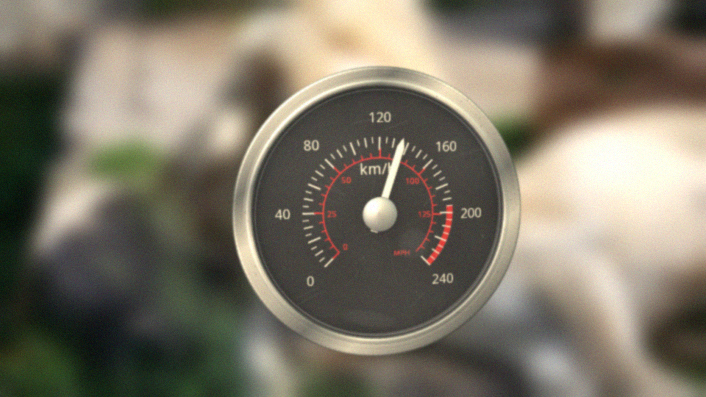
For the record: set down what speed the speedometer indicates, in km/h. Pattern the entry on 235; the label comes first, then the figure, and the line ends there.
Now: 135
